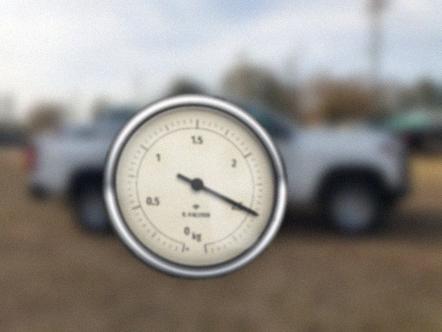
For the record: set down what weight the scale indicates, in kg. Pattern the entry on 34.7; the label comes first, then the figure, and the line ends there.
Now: 2.5
